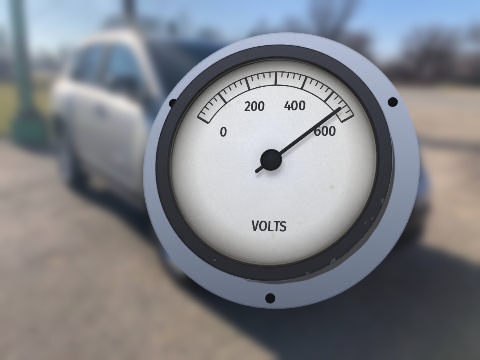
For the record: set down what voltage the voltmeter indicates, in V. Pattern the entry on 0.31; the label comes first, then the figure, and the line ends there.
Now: 560
